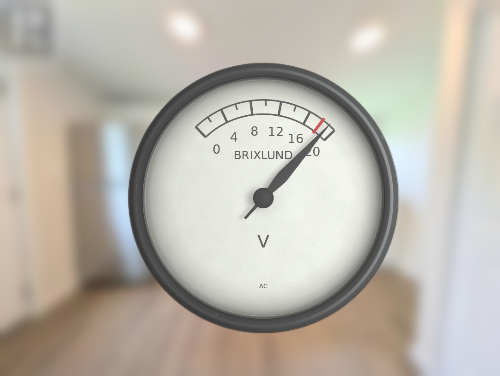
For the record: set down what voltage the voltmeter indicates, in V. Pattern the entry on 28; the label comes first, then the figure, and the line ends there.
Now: 19
